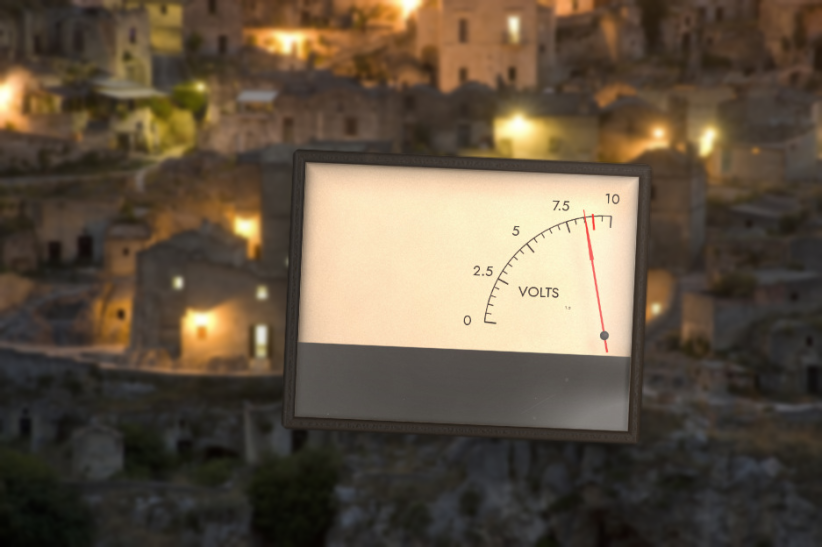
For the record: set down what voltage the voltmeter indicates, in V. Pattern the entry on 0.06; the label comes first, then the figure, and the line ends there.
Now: 8.5
